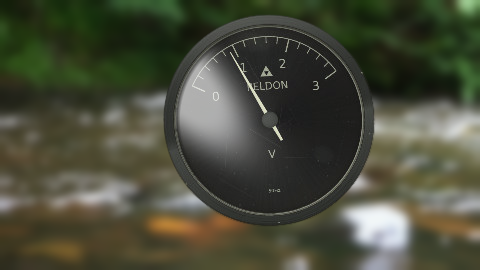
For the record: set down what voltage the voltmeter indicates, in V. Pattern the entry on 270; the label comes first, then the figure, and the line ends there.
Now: 0.9
